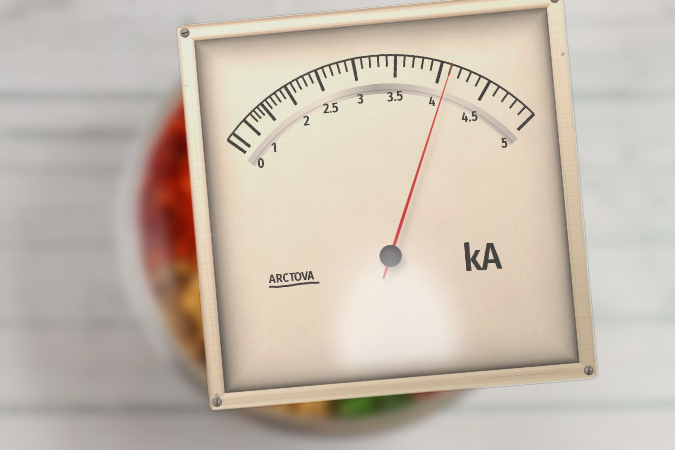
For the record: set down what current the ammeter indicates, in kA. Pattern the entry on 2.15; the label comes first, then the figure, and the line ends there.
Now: 4.1
